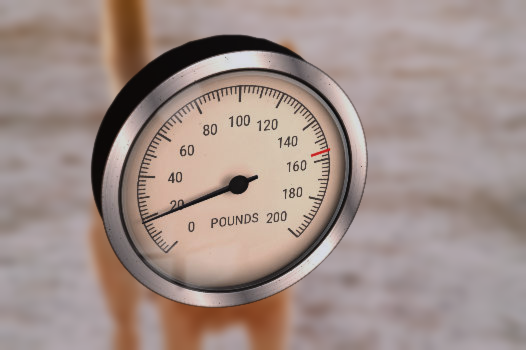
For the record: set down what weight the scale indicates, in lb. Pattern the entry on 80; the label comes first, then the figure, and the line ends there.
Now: 20
